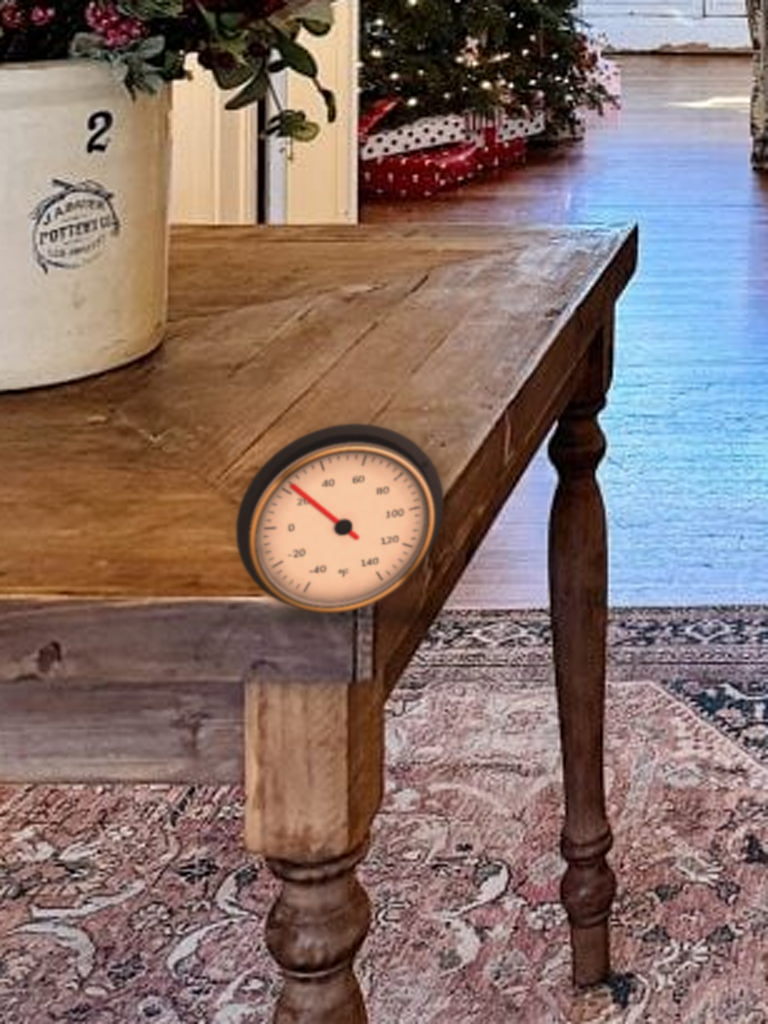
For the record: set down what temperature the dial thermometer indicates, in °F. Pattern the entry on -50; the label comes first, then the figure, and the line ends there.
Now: 24
